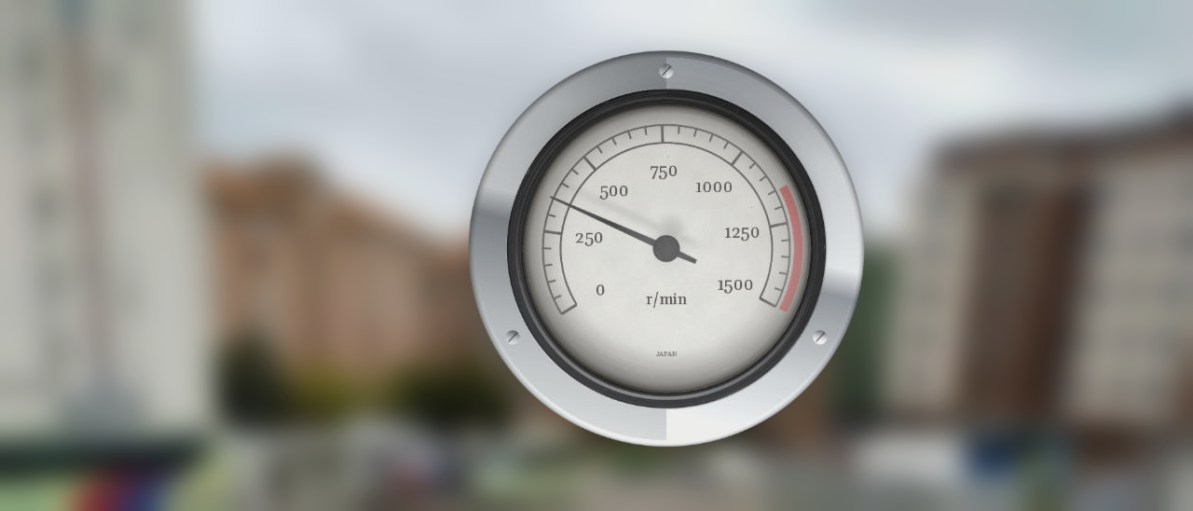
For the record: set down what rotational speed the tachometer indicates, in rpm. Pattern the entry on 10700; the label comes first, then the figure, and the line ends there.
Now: 350
